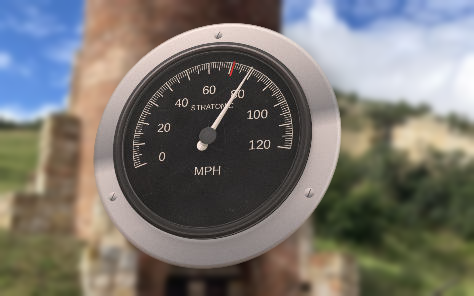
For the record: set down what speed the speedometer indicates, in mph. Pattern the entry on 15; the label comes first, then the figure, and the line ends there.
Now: 80
